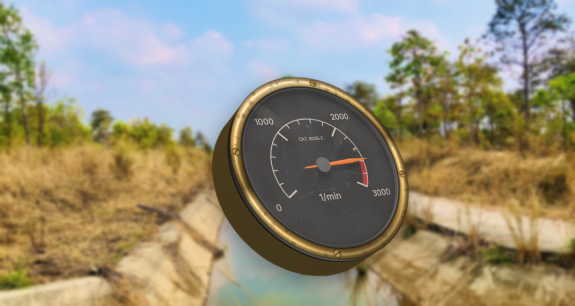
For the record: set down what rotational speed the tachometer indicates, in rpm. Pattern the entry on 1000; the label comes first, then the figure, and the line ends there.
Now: 2600
